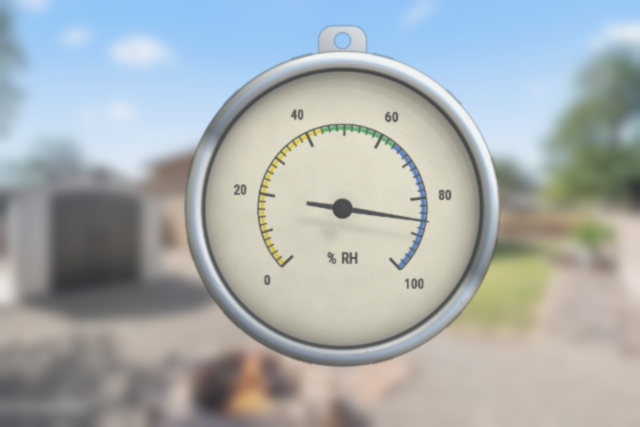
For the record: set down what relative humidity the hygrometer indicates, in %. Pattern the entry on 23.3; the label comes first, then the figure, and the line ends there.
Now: 86
